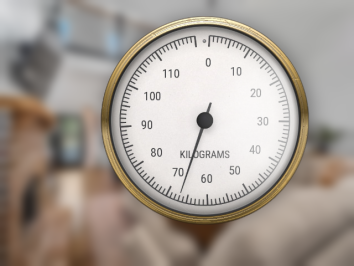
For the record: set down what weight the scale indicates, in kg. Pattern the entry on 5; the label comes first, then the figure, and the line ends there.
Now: 67
